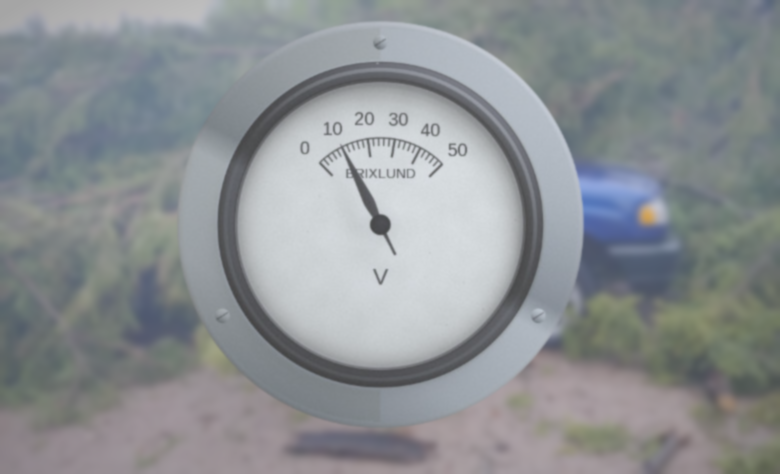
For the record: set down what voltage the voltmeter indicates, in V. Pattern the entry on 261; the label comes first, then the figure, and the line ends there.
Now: 10
